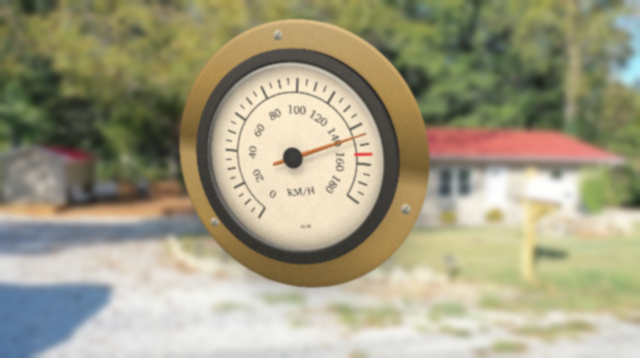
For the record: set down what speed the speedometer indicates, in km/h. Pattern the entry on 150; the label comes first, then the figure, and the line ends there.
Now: 145
